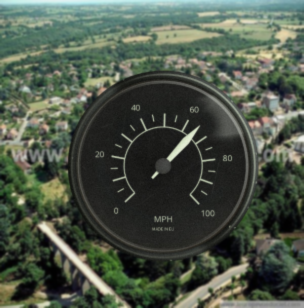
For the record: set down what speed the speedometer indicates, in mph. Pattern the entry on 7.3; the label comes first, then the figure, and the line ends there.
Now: 65
